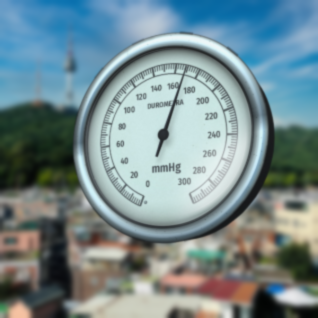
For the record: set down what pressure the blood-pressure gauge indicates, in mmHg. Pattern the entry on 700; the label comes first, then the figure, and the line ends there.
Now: 170
